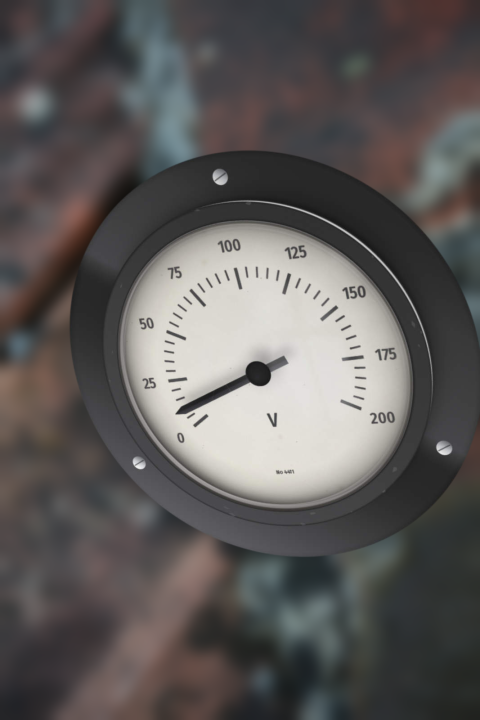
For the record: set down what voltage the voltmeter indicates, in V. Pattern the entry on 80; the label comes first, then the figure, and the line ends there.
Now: 10
